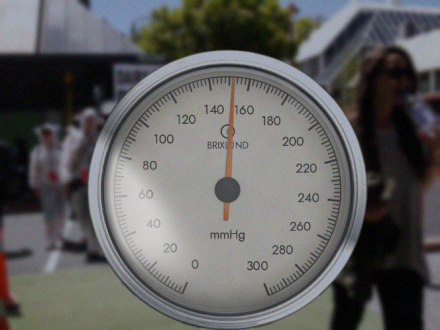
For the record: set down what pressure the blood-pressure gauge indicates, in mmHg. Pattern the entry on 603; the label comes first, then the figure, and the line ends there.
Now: 152
